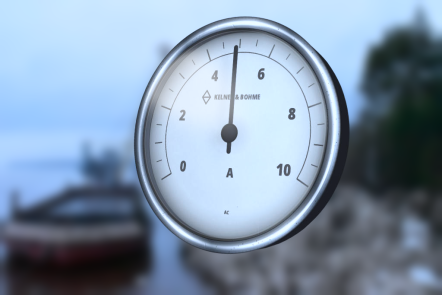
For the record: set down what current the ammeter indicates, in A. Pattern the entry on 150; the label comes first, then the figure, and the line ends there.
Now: 5
